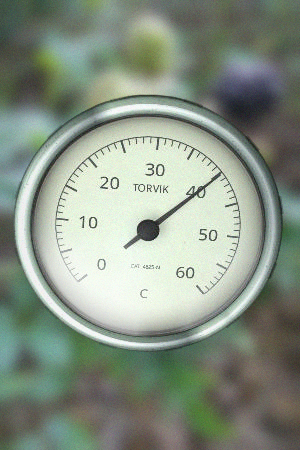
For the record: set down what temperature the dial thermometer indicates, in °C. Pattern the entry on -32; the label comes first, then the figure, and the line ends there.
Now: 40
